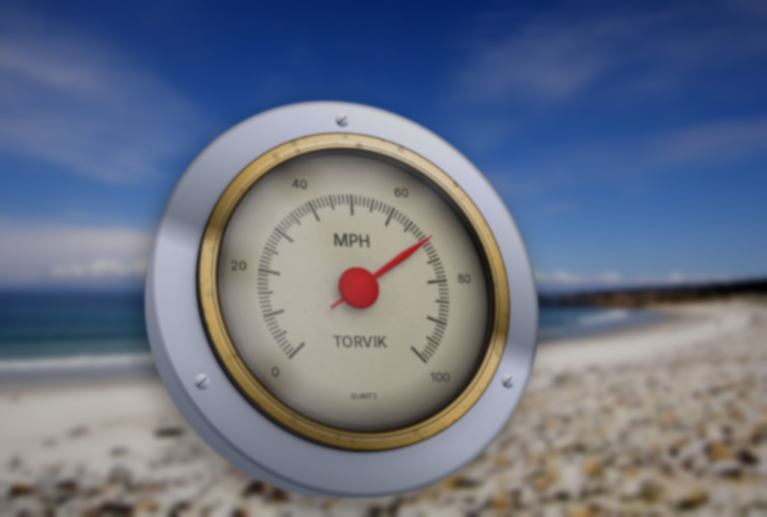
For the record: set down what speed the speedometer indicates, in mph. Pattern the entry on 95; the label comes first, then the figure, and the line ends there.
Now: 70
